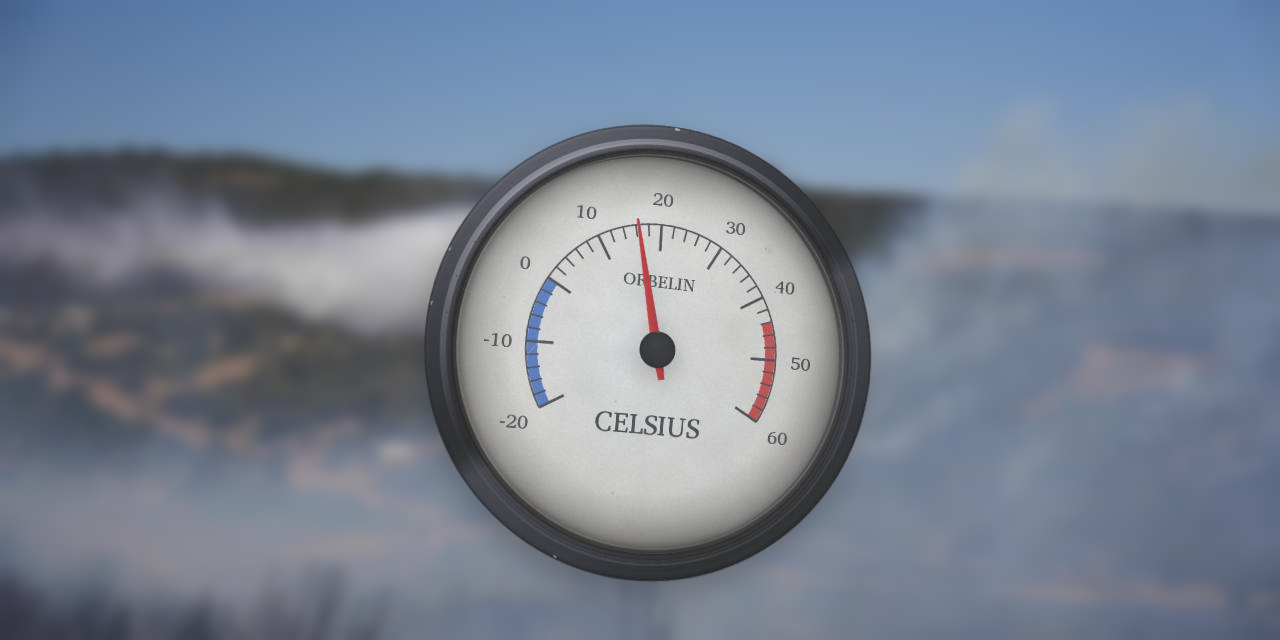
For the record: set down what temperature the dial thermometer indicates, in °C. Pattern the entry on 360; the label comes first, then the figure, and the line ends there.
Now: 16
